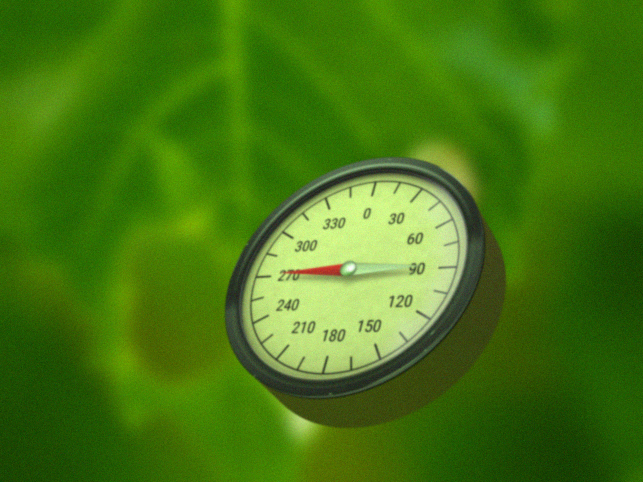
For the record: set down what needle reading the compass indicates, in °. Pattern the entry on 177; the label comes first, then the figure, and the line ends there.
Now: 270
